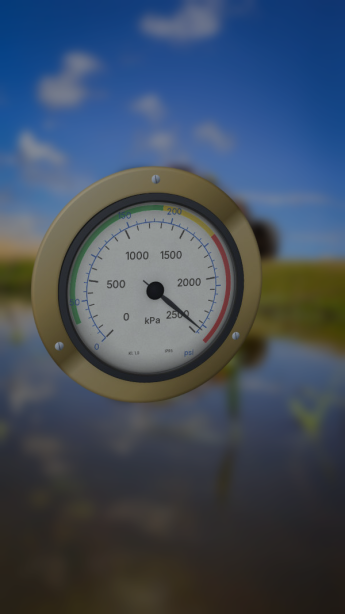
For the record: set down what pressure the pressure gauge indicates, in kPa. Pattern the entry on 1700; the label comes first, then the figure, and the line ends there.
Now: 2450
